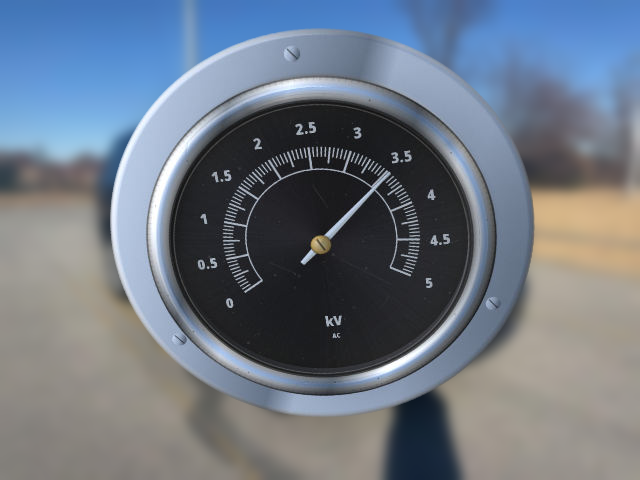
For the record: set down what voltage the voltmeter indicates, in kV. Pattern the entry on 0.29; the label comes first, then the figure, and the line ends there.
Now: 3.5
